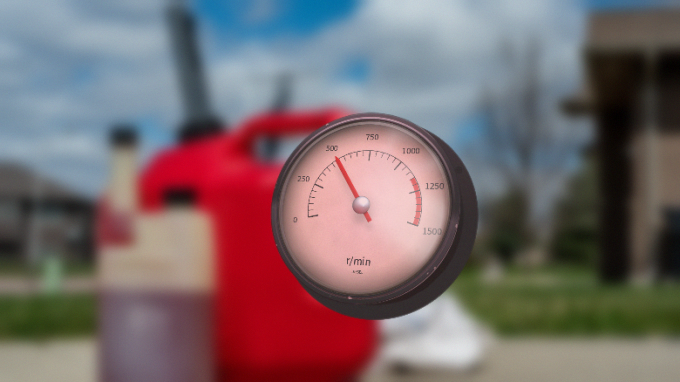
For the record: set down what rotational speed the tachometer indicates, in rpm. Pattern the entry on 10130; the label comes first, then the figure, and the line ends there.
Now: 500
